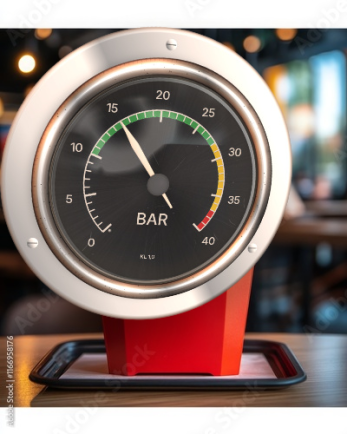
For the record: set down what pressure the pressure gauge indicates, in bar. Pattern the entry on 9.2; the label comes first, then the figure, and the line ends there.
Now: 15
